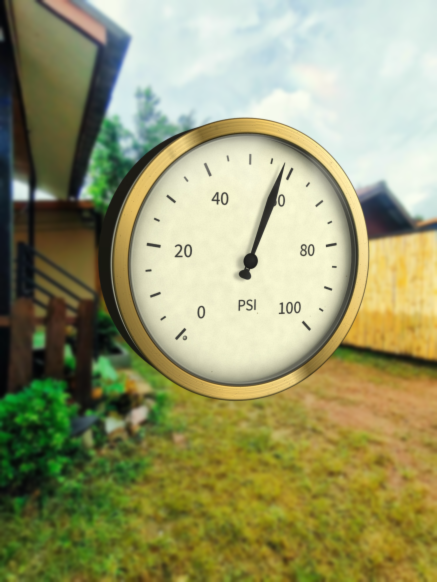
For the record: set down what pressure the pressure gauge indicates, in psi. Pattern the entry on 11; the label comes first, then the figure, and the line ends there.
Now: 57.5
